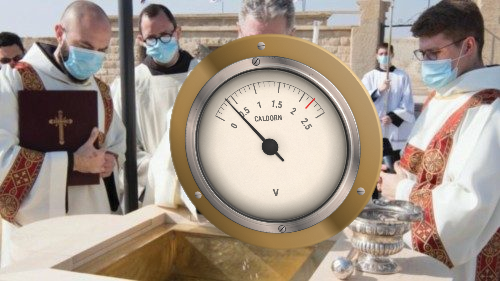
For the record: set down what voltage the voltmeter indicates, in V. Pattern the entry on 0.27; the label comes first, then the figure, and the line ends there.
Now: 0.4
